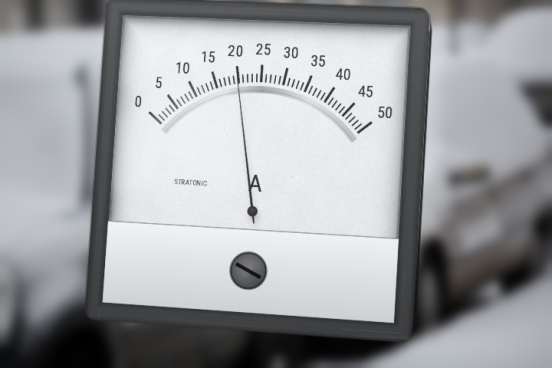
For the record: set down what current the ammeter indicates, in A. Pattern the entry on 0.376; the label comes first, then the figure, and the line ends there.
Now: 20
